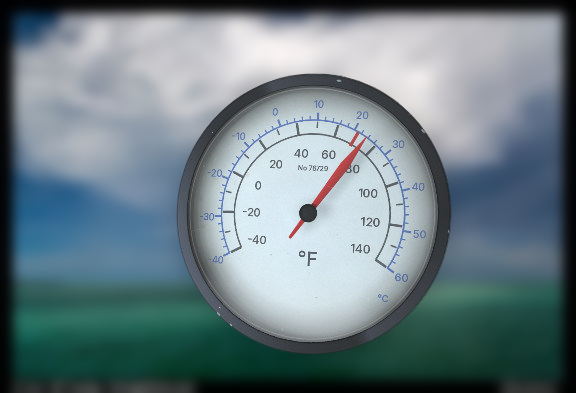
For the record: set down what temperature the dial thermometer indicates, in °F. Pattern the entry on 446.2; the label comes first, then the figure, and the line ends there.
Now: 75
